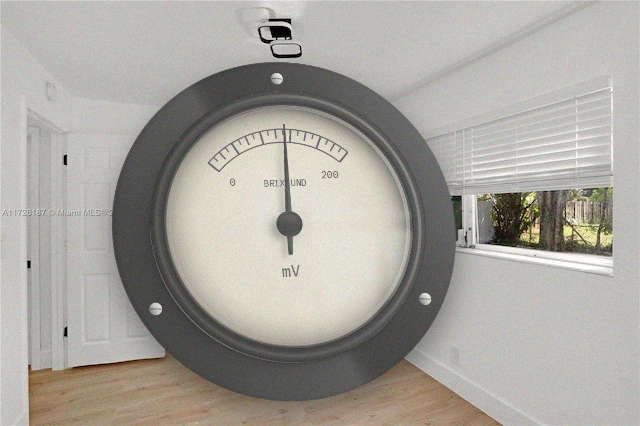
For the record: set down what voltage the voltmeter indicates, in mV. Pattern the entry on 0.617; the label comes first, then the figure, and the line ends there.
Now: 110
